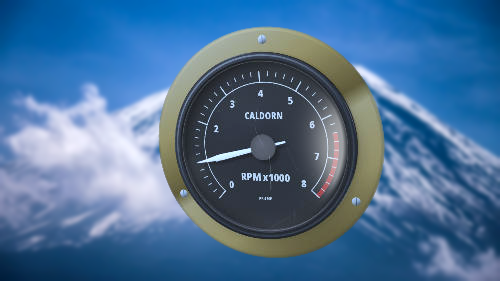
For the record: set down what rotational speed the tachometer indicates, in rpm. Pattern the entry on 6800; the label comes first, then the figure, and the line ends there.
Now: 1000
